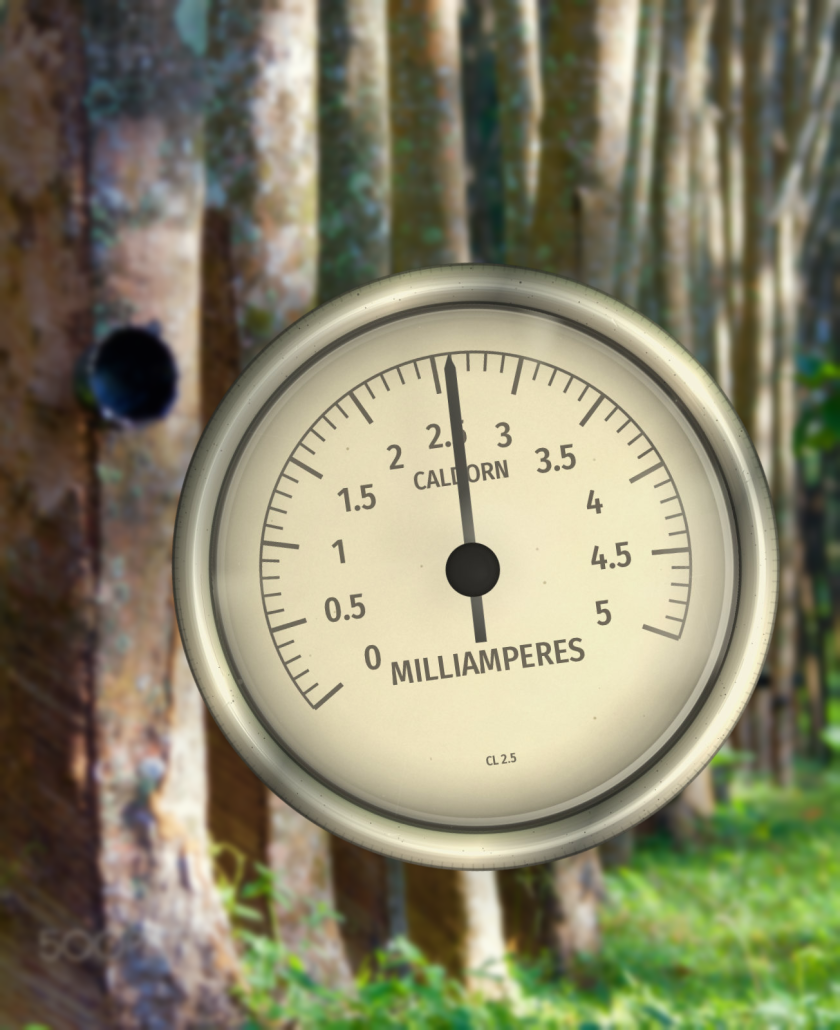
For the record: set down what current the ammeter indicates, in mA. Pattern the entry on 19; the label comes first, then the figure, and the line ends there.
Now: 2.6
